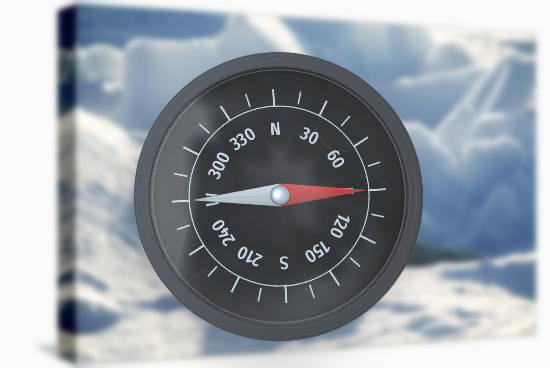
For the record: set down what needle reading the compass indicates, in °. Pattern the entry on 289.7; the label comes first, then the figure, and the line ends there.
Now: 90
